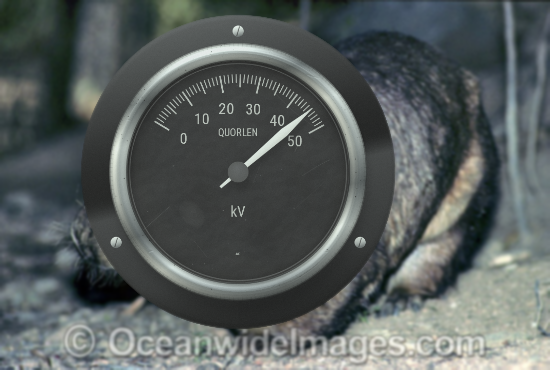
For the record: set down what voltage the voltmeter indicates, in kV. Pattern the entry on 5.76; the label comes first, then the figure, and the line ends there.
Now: 45
